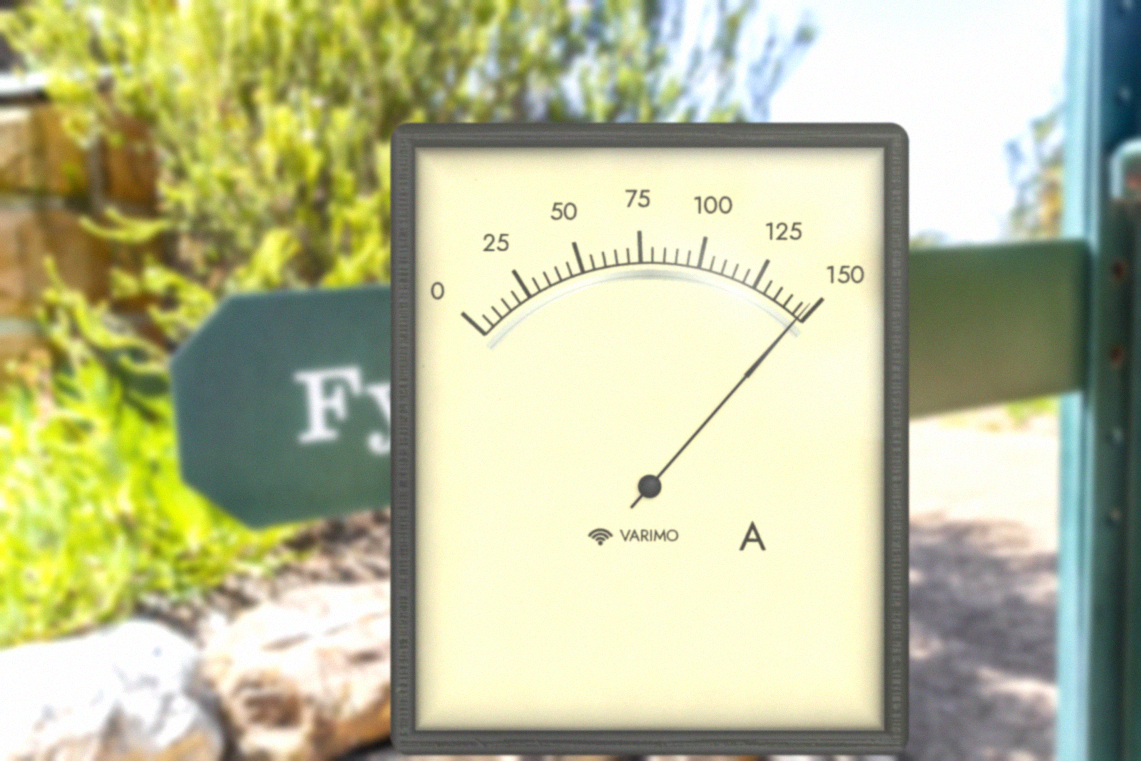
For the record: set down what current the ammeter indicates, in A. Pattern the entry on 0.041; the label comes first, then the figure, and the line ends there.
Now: 147.5
